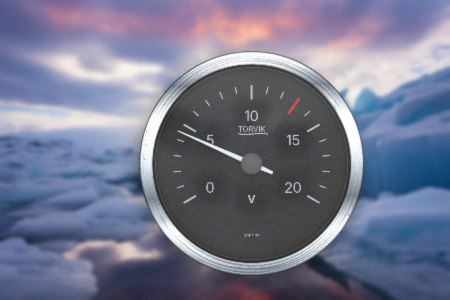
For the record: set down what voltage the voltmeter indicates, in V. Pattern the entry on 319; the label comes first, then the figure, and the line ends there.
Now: 4.5
